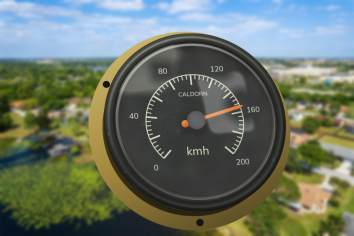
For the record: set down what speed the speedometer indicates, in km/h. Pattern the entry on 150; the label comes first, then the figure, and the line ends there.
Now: 156
